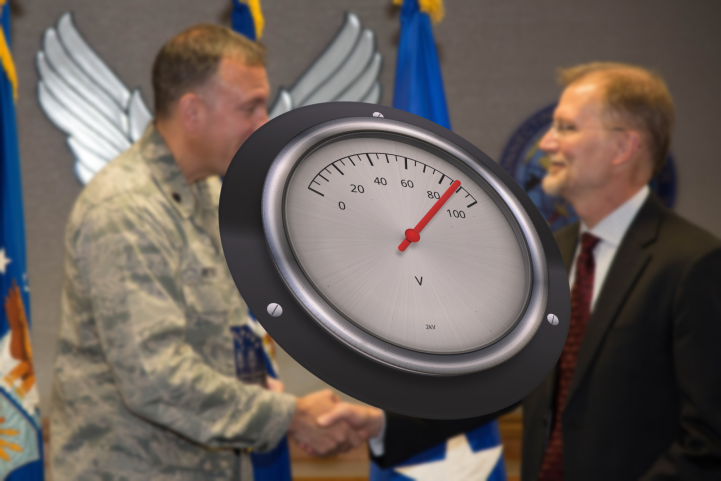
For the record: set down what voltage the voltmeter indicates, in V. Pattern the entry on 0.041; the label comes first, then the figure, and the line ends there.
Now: 87.5
